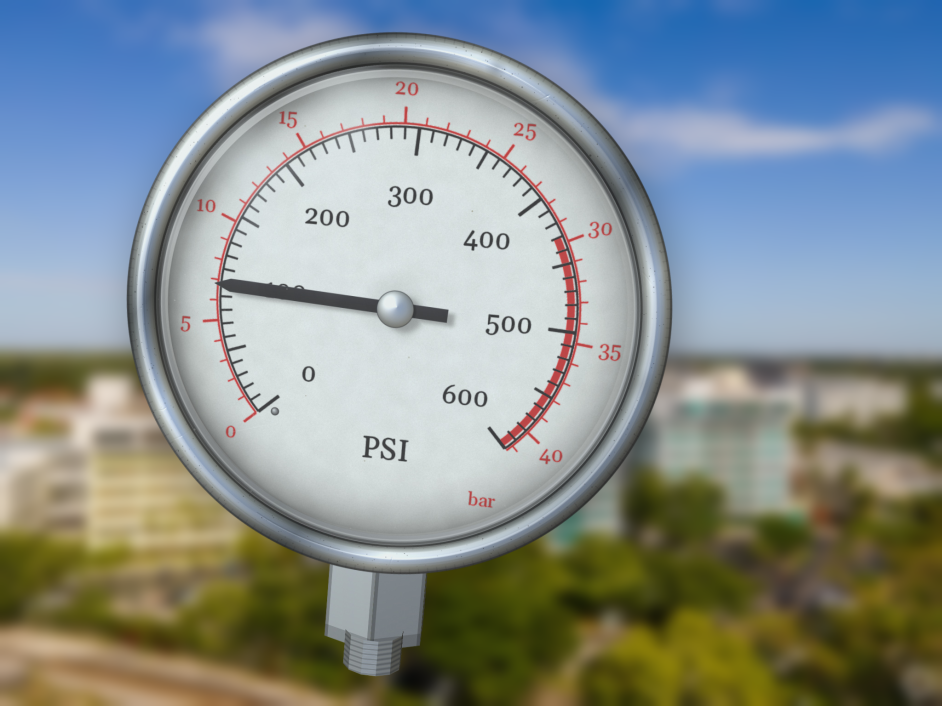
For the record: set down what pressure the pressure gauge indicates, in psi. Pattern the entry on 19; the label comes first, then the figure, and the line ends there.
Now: 100
